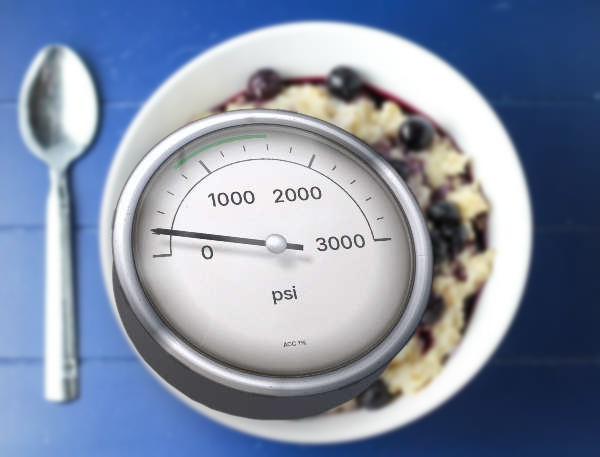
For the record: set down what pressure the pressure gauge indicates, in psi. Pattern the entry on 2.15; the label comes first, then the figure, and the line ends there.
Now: 200
